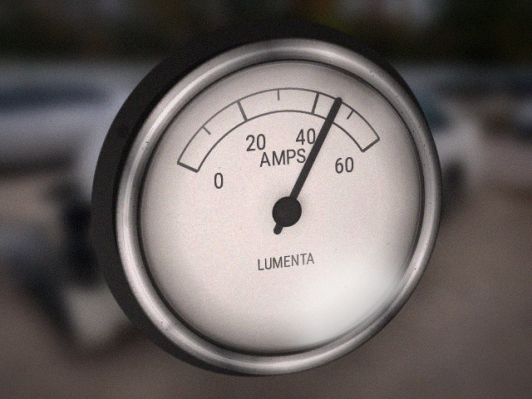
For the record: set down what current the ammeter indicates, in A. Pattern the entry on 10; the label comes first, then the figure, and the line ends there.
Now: 45
